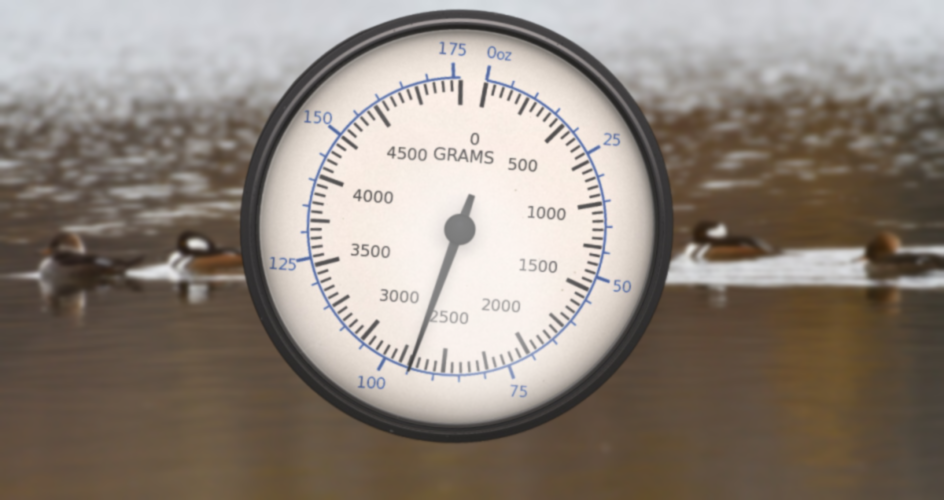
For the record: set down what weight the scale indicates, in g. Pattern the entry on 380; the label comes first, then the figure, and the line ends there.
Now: 2700
